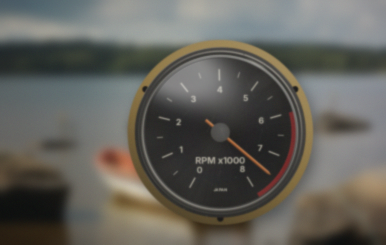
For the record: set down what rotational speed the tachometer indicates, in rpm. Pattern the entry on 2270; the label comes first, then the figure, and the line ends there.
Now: 7500
